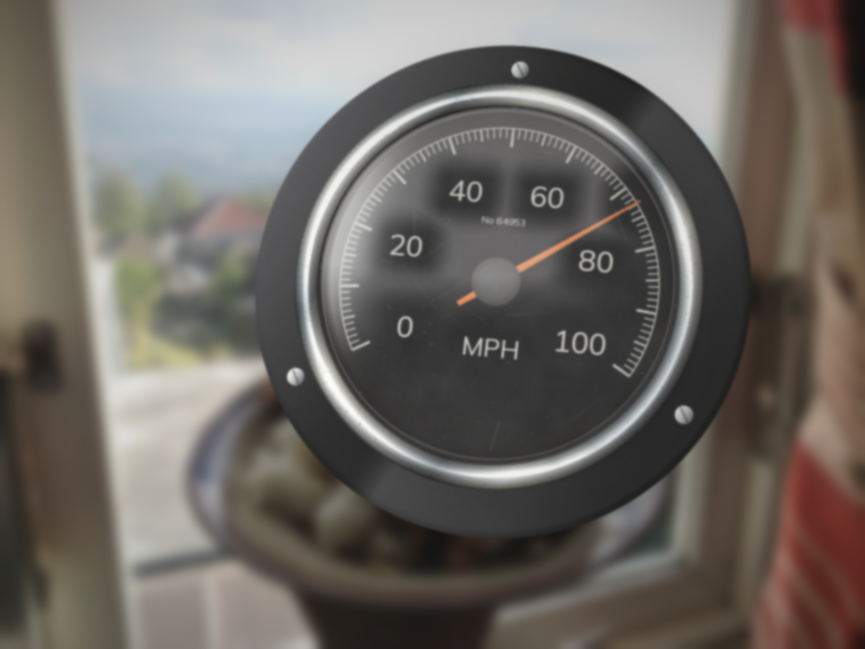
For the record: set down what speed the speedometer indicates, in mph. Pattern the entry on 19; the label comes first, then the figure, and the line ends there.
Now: 73
